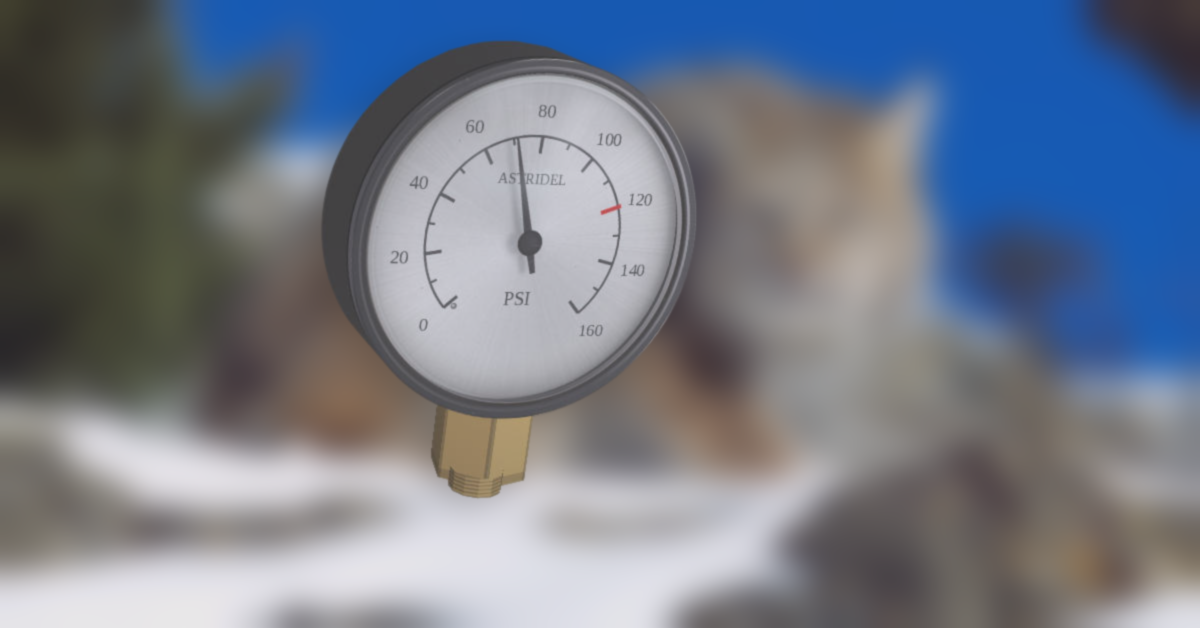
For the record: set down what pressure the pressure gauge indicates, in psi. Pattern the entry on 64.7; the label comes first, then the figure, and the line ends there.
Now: 70
